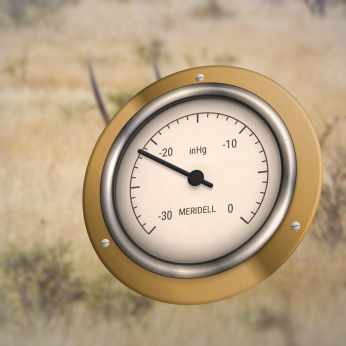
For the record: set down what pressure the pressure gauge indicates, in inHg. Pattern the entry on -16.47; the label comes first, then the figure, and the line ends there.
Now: -21.5
